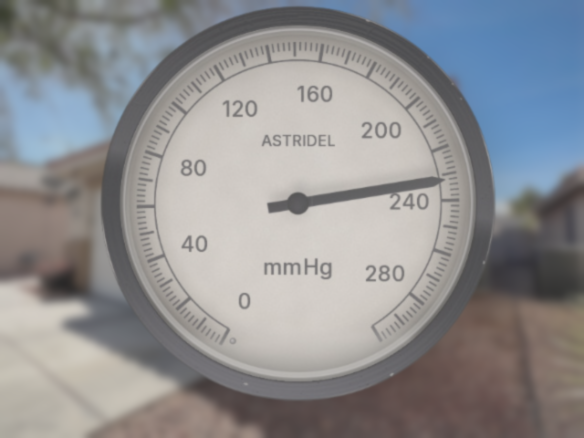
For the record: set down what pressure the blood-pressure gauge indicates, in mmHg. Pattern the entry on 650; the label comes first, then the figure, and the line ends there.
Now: 232
